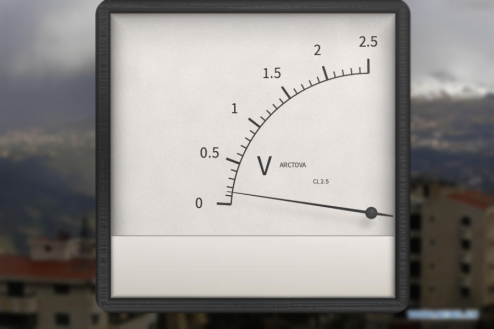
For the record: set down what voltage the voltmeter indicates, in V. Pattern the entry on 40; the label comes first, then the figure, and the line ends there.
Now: 0.15
